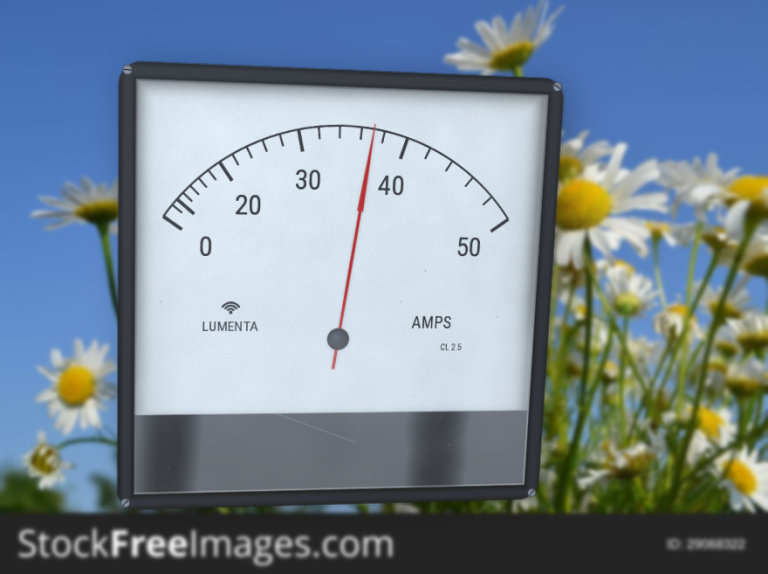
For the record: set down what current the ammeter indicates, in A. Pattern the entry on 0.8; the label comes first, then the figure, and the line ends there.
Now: 37
